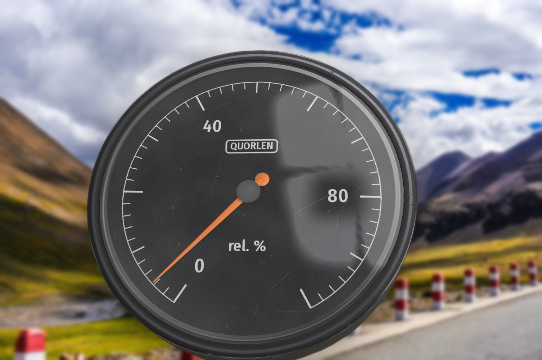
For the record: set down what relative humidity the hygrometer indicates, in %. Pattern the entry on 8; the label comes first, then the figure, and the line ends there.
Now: 4
